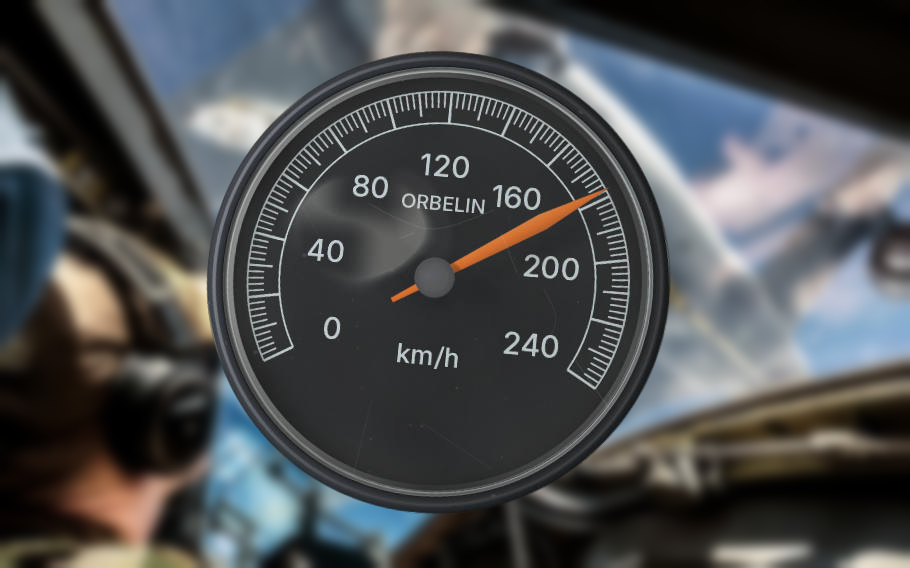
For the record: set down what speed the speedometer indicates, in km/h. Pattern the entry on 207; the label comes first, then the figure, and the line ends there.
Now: 178
